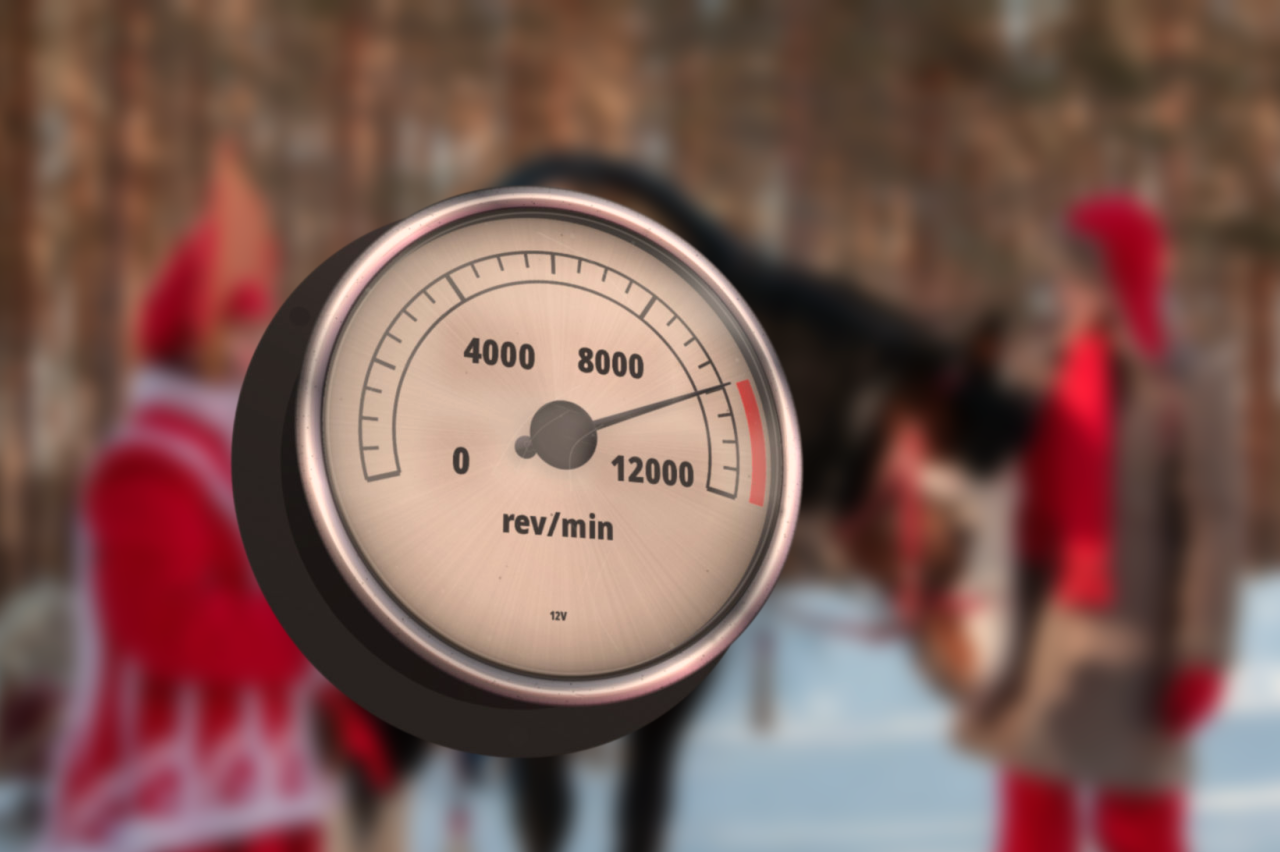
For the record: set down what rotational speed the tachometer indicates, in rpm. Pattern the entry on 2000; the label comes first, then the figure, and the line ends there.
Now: 10000
